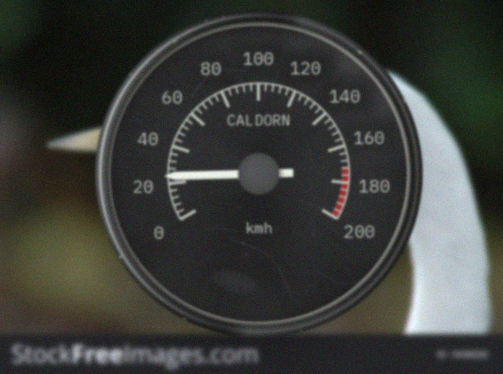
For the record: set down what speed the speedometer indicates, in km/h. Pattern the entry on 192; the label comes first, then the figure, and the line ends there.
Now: 24
